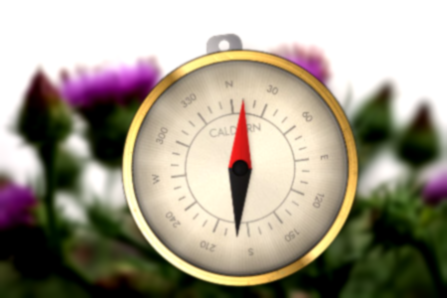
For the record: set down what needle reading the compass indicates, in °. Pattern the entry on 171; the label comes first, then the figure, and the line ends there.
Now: 10
